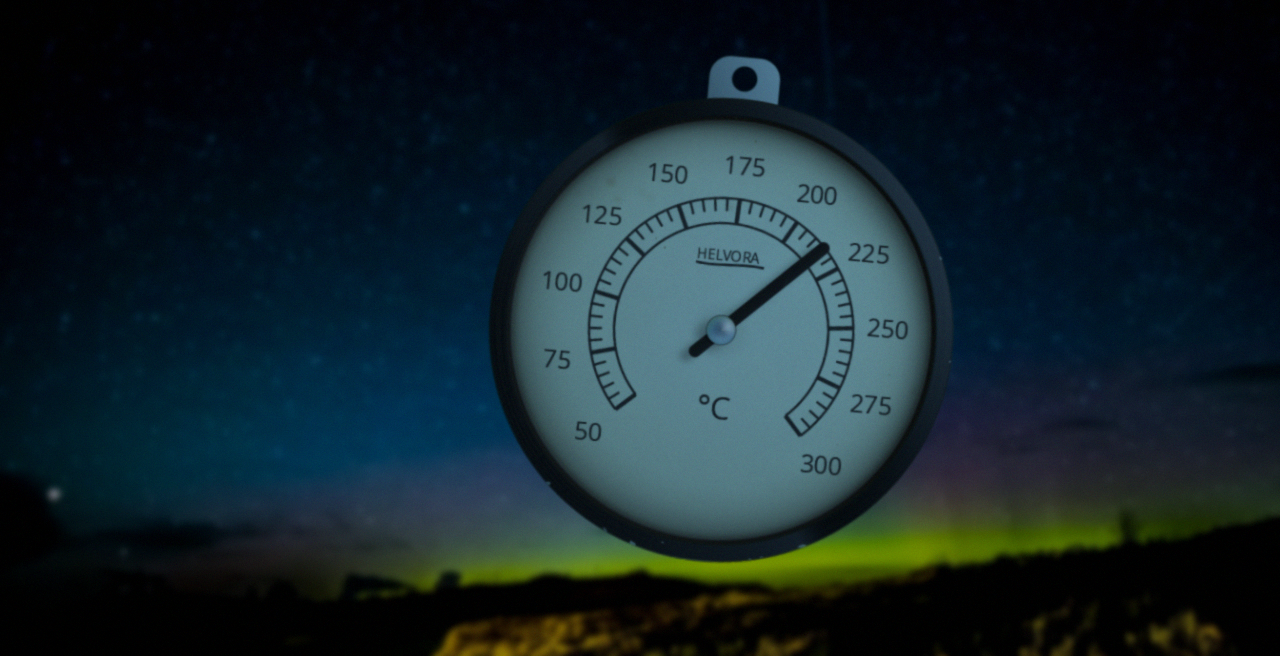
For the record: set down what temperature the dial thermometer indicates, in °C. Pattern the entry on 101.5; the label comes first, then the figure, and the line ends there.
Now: 215
